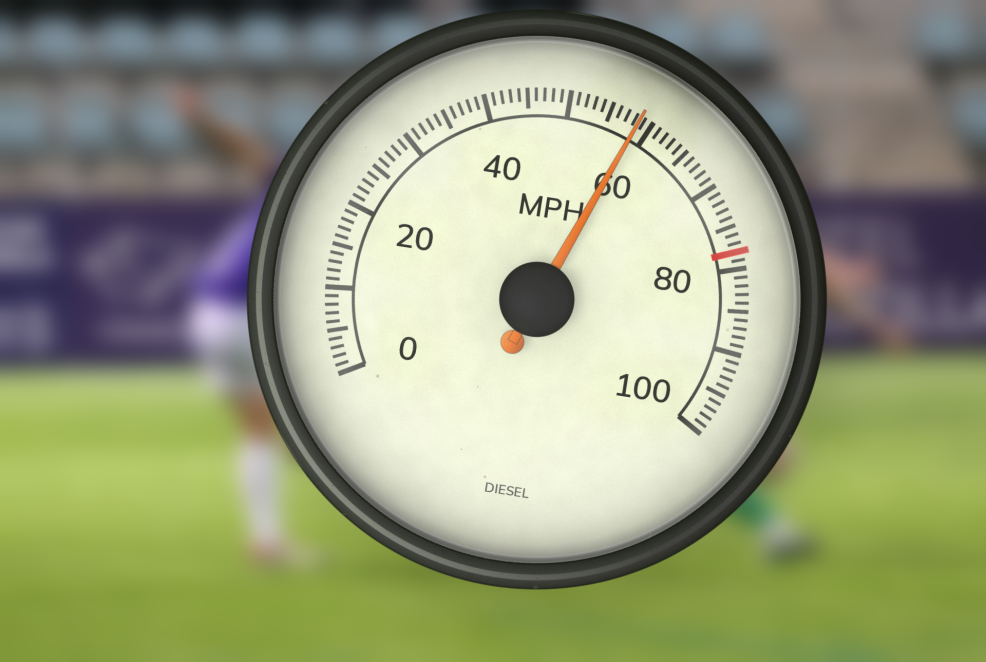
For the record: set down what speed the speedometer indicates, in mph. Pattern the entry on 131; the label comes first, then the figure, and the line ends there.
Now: 58.5
